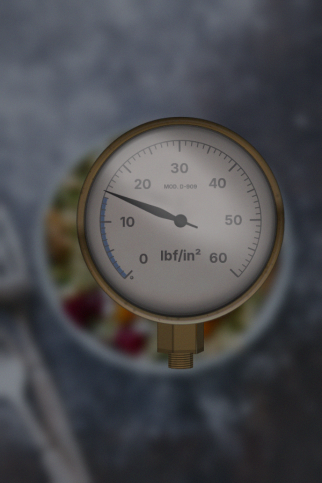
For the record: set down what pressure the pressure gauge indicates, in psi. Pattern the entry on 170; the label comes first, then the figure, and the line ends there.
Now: 15
